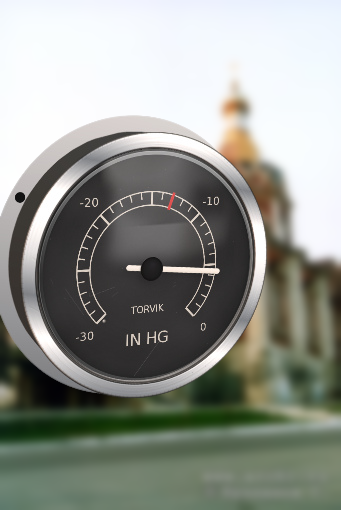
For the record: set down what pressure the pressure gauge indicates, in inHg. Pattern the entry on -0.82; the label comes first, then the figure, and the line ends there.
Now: -4.5
